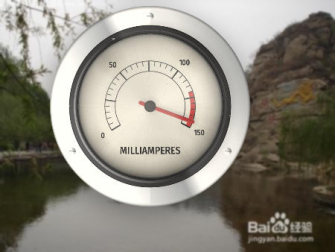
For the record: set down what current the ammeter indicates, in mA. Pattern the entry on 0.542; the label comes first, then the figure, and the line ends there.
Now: 145
